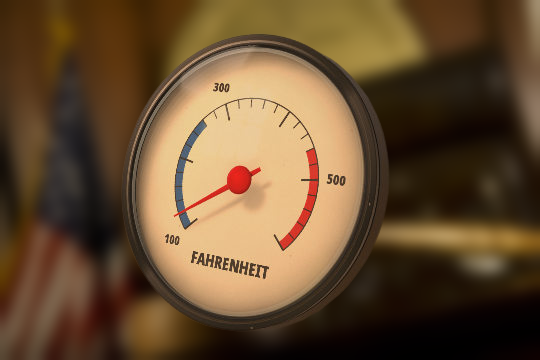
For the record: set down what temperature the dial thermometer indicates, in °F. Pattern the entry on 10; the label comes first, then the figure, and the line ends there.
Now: 120
